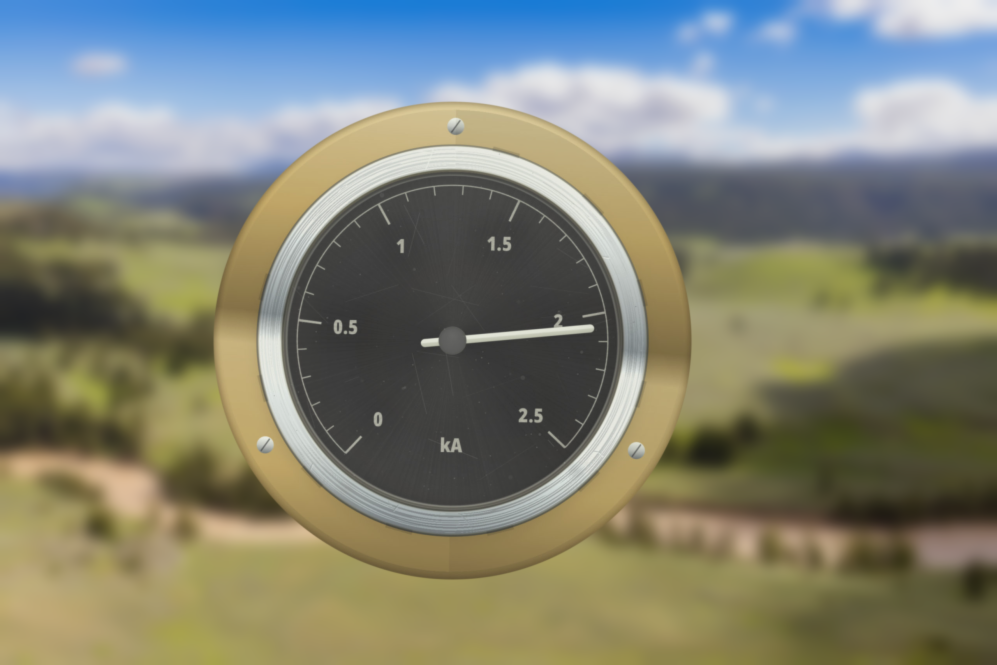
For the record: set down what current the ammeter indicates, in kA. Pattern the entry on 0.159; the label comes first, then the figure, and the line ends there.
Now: 2.05
